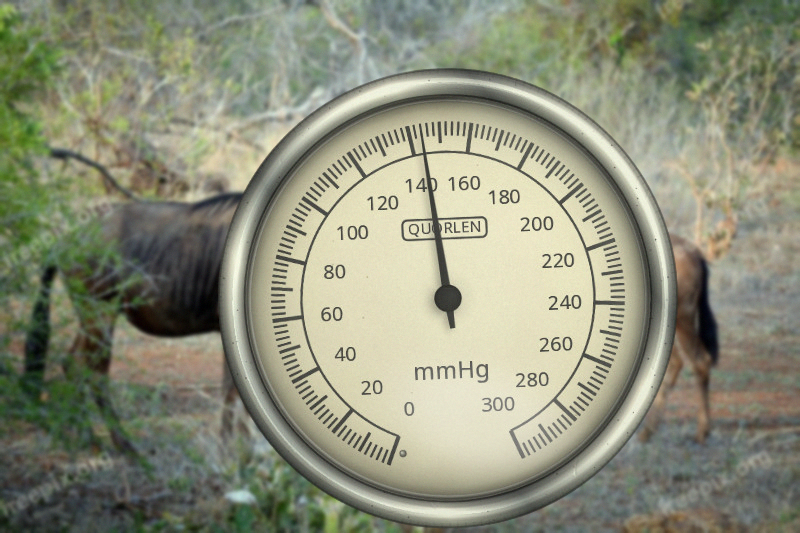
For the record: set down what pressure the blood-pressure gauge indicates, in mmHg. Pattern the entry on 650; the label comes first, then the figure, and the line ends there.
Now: 144
